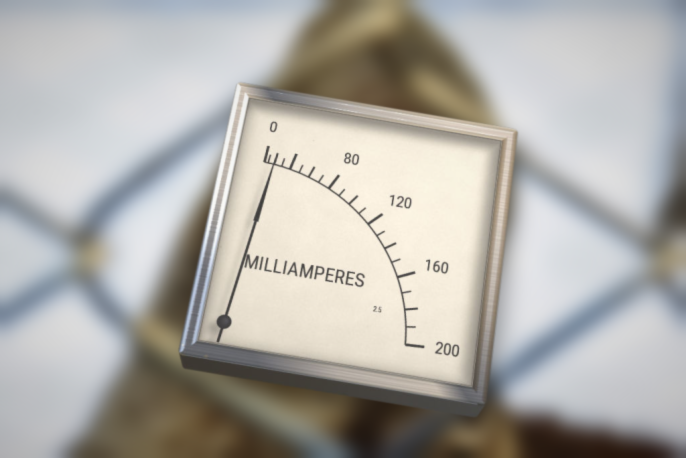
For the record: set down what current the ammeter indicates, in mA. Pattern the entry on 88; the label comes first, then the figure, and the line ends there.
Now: 20
